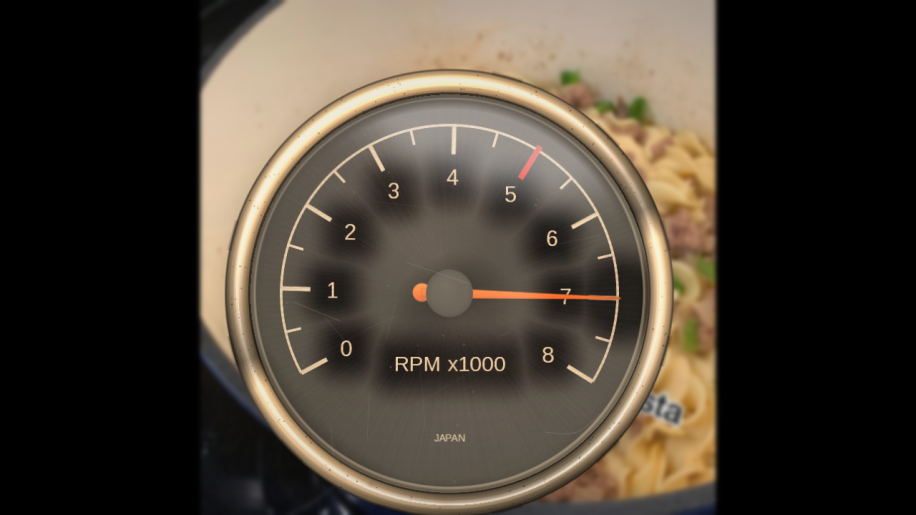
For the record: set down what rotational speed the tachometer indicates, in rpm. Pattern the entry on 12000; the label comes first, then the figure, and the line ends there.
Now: 7000
